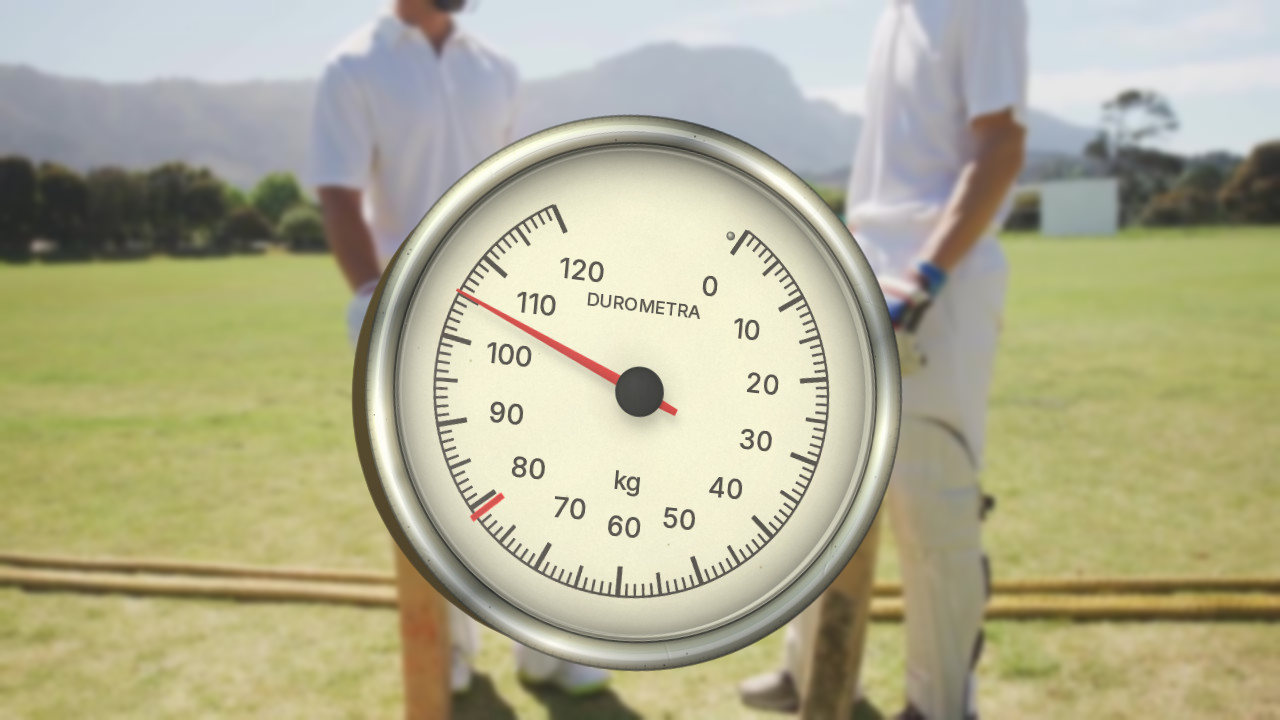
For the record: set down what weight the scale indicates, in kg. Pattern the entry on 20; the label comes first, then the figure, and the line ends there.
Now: 105
